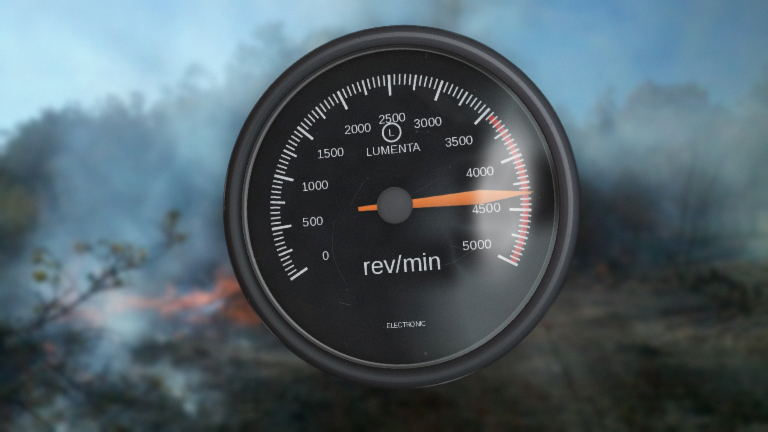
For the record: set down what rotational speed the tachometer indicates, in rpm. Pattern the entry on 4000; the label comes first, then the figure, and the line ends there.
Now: 4350
